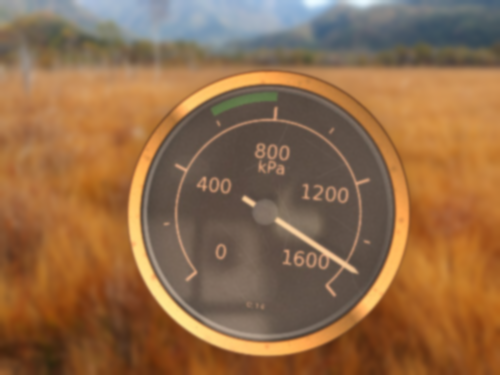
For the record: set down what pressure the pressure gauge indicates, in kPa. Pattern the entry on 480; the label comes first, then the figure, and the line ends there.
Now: 1500
